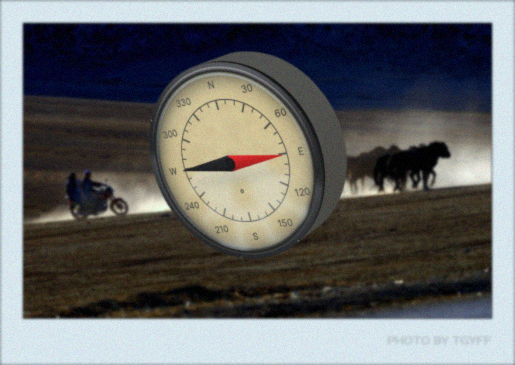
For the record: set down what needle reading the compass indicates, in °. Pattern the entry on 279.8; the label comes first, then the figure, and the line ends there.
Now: 90
